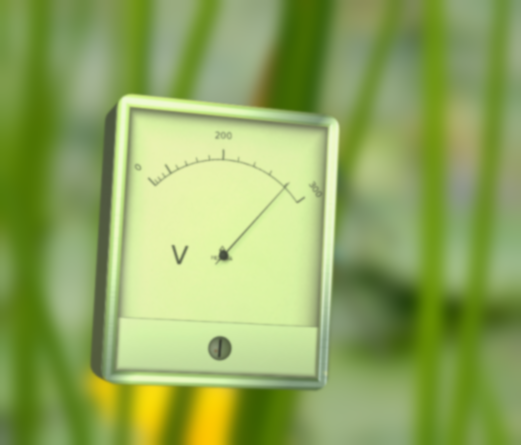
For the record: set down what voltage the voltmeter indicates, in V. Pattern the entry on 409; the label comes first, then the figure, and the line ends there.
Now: 280
